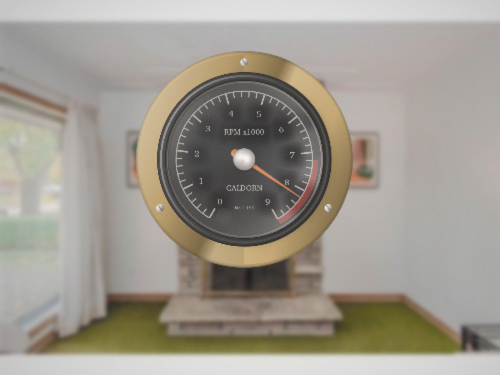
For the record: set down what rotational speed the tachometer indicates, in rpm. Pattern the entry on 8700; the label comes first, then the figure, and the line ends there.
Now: 8200
